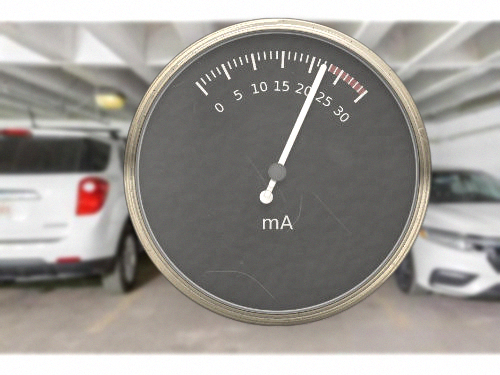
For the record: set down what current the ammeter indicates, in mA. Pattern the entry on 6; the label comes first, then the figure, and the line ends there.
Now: 22
